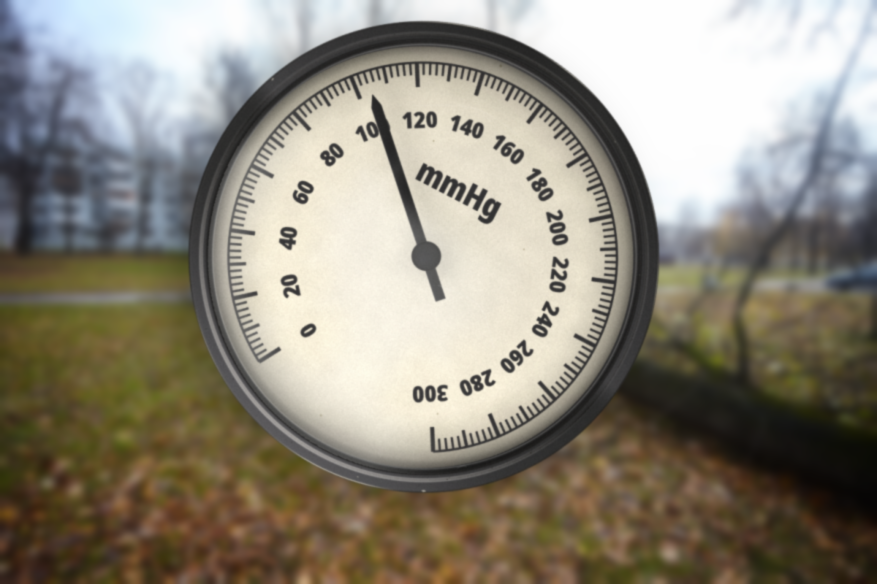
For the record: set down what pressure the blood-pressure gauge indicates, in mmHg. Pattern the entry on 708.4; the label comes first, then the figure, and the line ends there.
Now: 104
